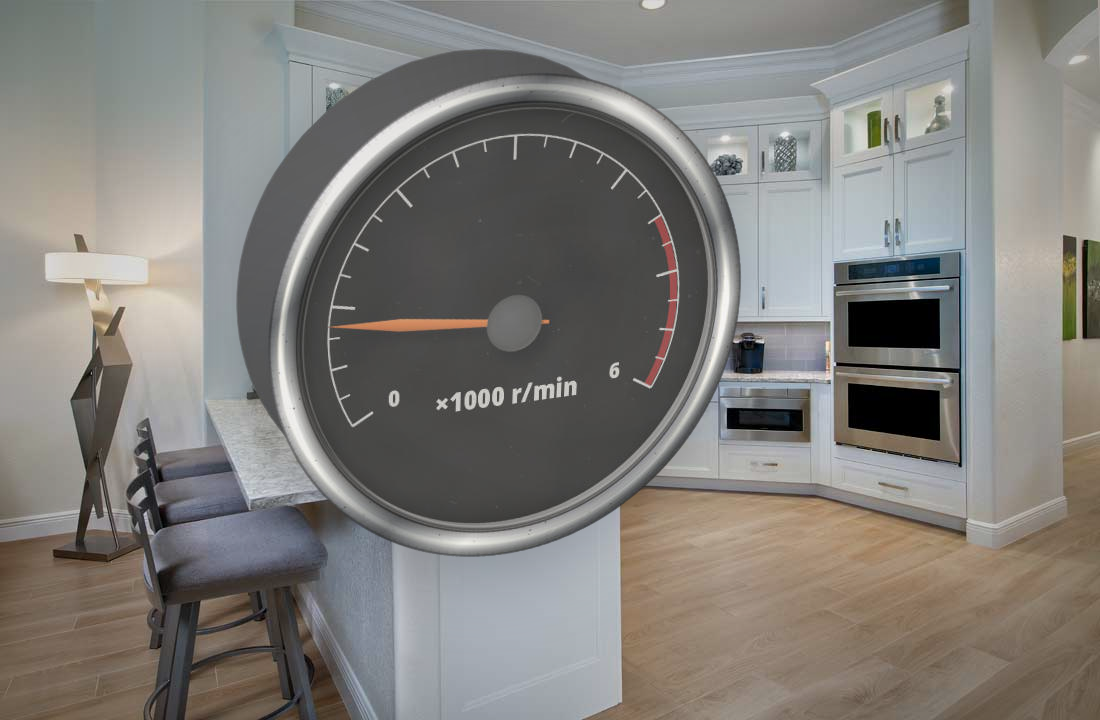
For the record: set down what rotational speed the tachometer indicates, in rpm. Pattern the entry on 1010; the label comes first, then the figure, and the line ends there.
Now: 875
